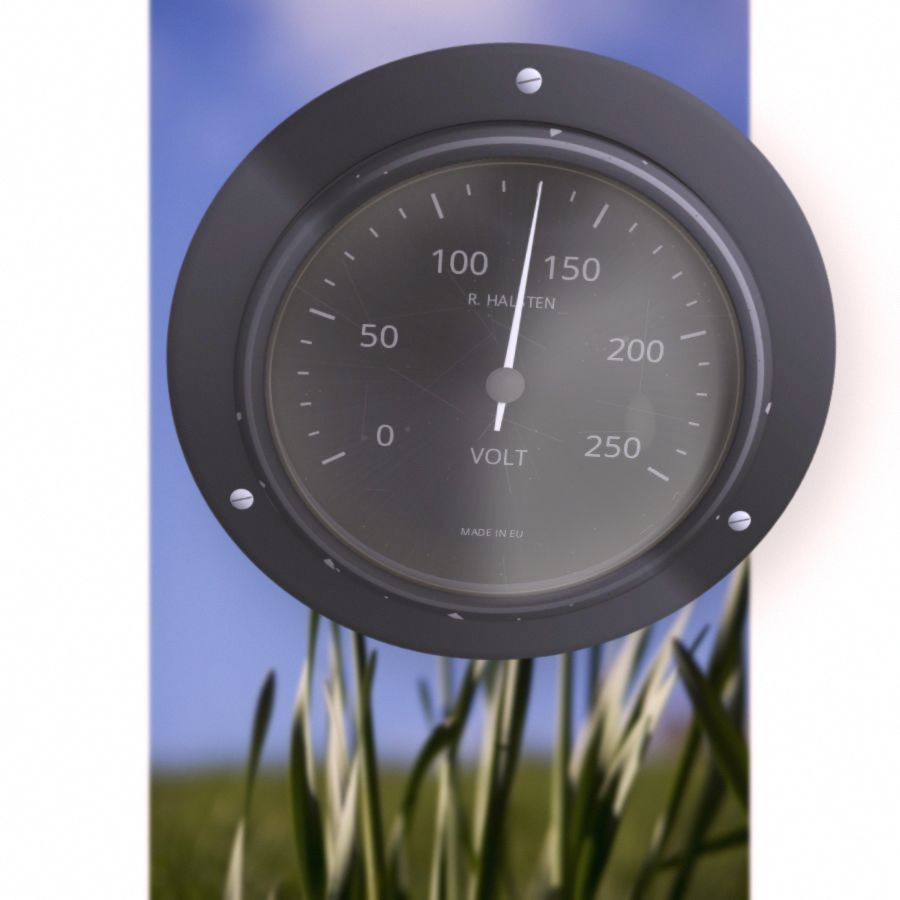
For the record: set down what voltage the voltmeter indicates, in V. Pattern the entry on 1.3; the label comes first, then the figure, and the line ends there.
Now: 130
